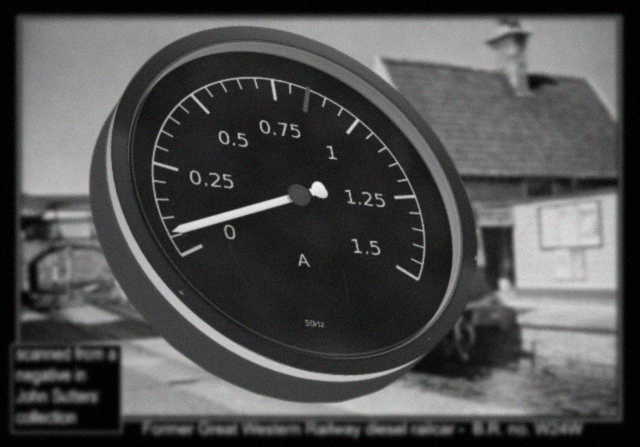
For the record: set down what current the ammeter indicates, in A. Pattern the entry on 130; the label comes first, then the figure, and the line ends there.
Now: 0.05
